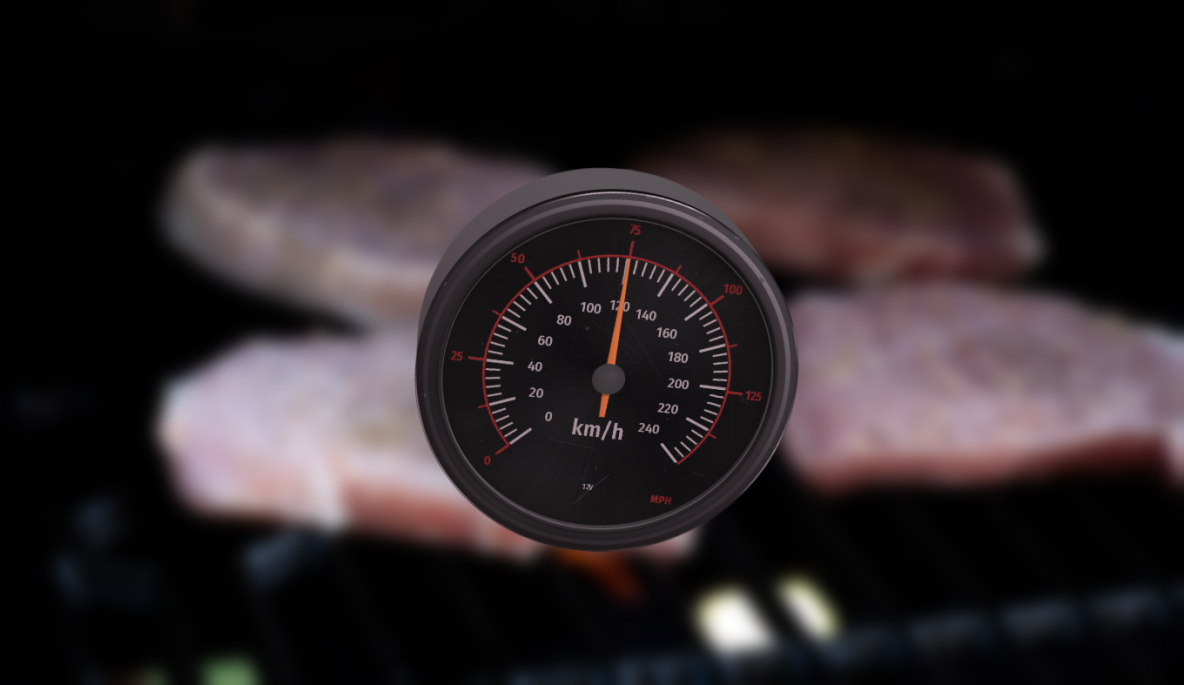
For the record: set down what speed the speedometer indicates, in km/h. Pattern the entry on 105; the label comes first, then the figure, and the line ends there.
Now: 120
